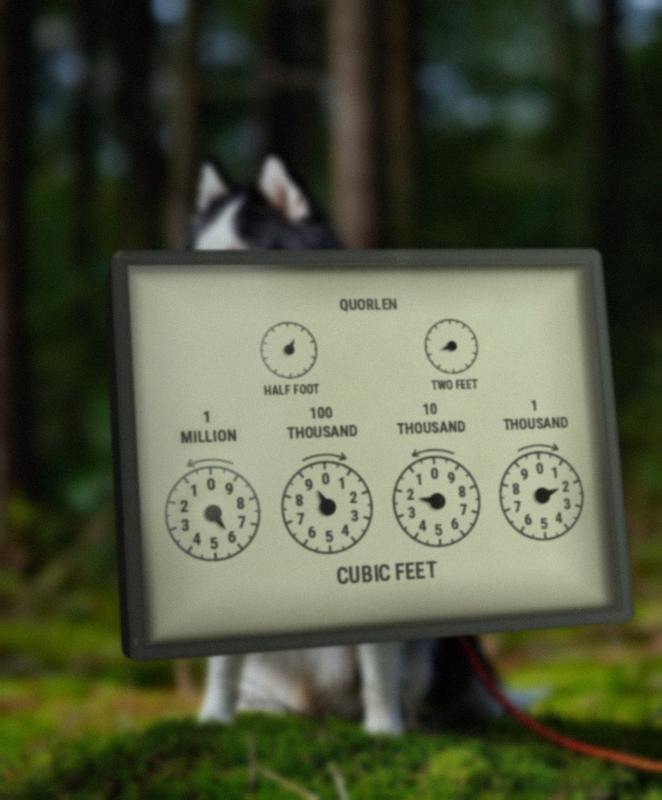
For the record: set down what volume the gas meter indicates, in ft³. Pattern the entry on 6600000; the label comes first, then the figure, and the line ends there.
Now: 592200
